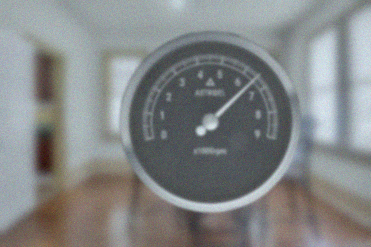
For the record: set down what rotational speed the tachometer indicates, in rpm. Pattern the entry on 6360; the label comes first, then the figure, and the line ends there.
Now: 6500
